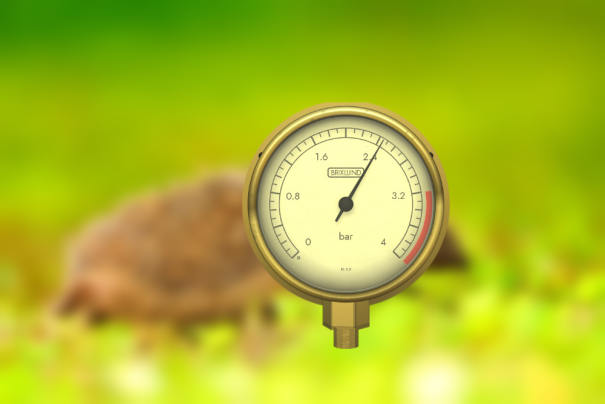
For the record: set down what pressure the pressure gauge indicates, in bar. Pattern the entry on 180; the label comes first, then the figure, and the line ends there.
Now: 2.45
